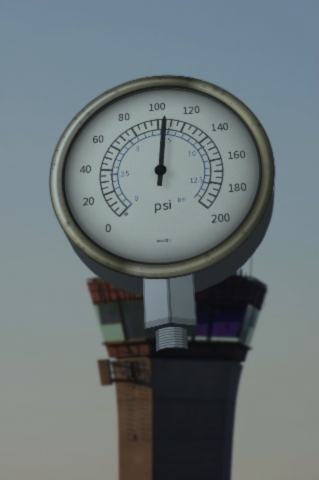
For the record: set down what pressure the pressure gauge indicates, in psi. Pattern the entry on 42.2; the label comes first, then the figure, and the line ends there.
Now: 105
